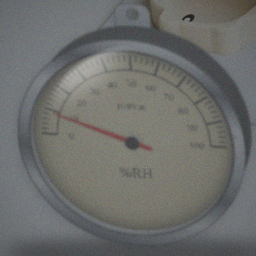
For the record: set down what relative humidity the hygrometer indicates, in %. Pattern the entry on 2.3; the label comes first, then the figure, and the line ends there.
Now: 10
